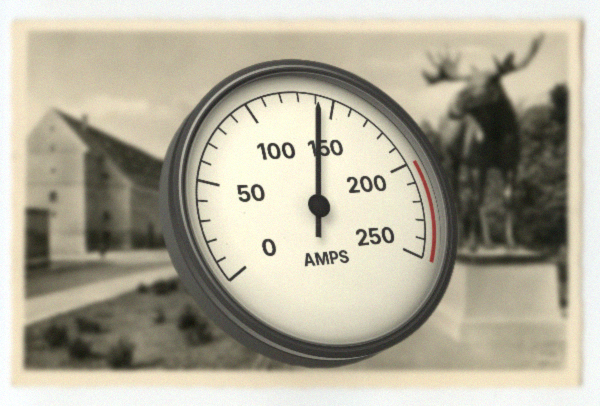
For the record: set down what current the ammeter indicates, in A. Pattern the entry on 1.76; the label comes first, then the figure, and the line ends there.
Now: 140
